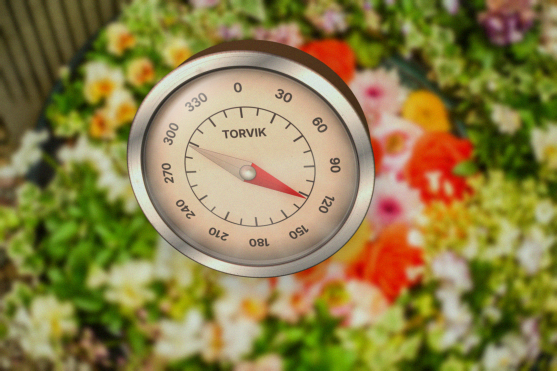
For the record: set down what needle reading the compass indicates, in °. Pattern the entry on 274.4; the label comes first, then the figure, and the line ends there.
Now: 120
